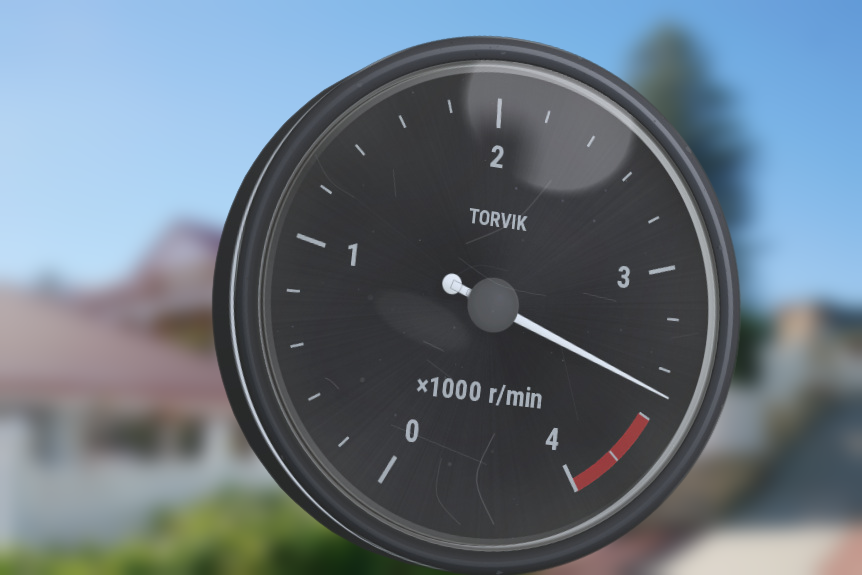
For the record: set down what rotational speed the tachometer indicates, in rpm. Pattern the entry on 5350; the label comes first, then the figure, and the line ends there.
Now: 3500
